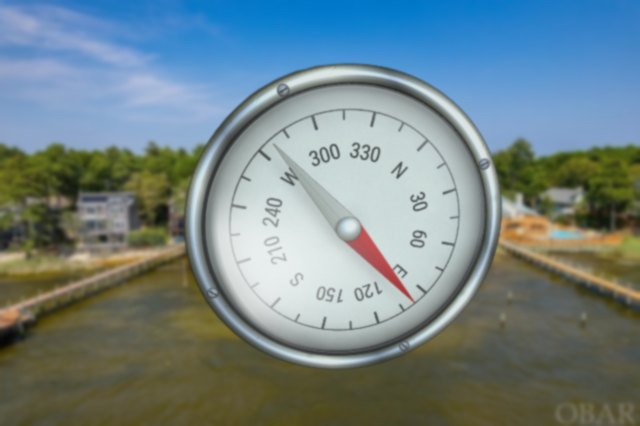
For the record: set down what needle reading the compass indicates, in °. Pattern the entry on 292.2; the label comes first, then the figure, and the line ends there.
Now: 97.5
